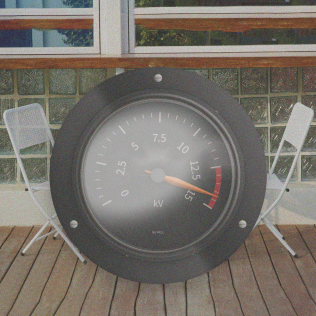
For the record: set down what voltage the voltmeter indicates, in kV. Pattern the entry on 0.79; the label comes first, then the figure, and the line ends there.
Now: 14.25
